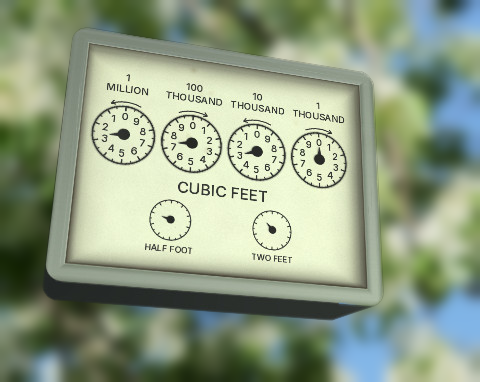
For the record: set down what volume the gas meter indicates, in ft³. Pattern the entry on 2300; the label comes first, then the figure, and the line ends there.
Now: 273000
